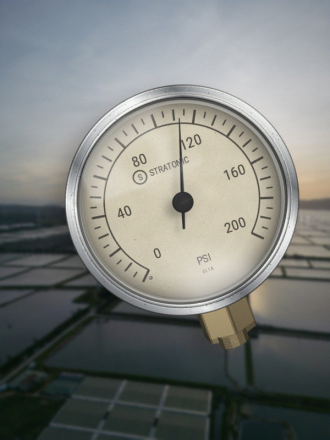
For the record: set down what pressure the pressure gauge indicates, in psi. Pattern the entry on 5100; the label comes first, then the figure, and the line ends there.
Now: 112.5
